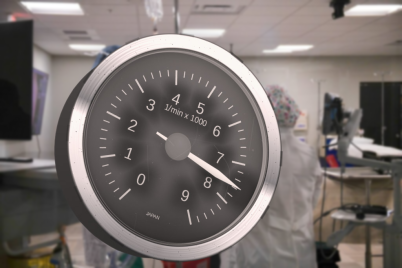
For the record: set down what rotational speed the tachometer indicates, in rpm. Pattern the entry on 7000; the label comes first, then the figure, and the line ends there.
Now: 7600
